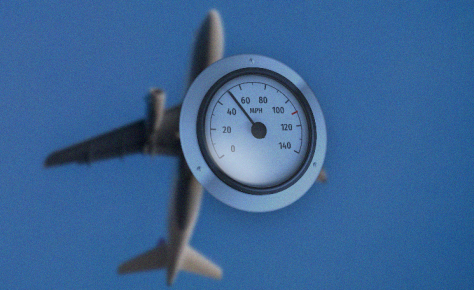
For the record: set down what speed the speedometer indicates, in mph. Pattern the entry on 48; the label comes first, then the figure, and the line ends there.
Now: 50
